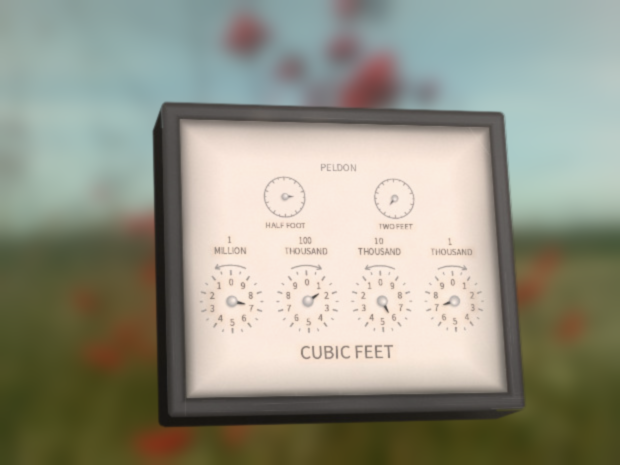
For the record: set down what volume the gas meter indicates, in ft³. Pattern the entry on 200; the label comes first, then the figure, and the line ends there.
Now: 715700
